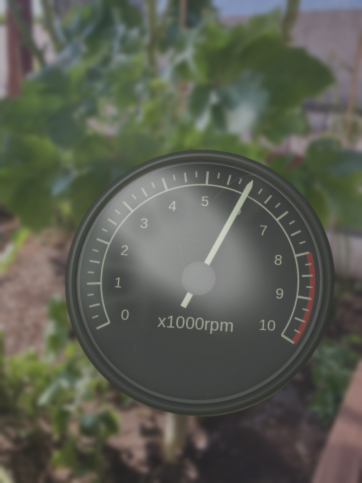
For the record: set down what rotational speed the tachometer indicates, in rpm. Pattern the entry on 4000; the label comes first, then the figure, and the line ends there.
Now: 6000
